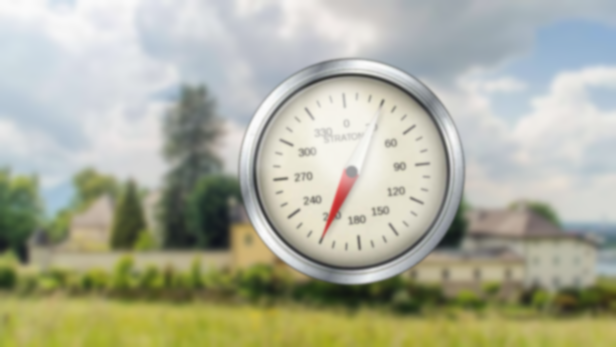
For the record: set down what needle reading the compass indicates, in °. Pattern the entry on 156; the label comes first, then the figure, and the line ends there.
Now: 210
